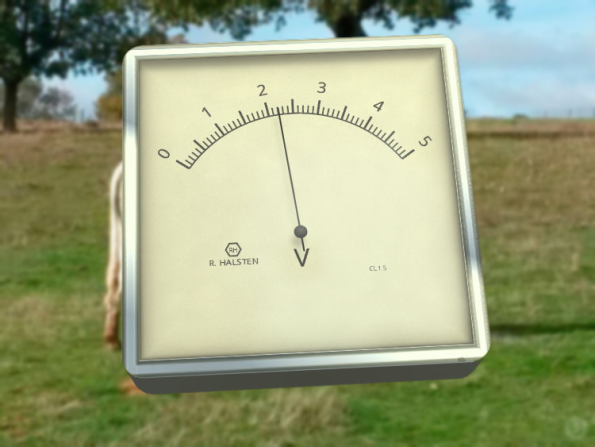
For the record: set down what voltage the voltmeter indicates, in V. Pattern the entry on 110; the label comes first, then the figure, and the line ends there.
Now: 2.2
